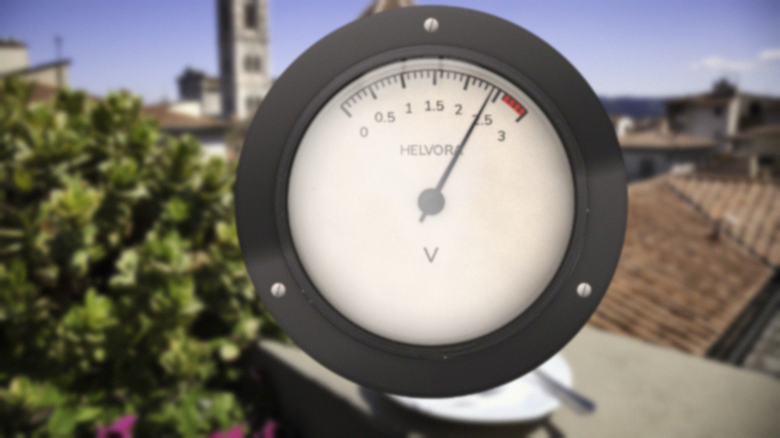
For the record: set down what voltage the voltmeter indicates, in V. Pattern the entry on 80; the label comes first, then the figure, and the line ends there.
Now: 2.4
